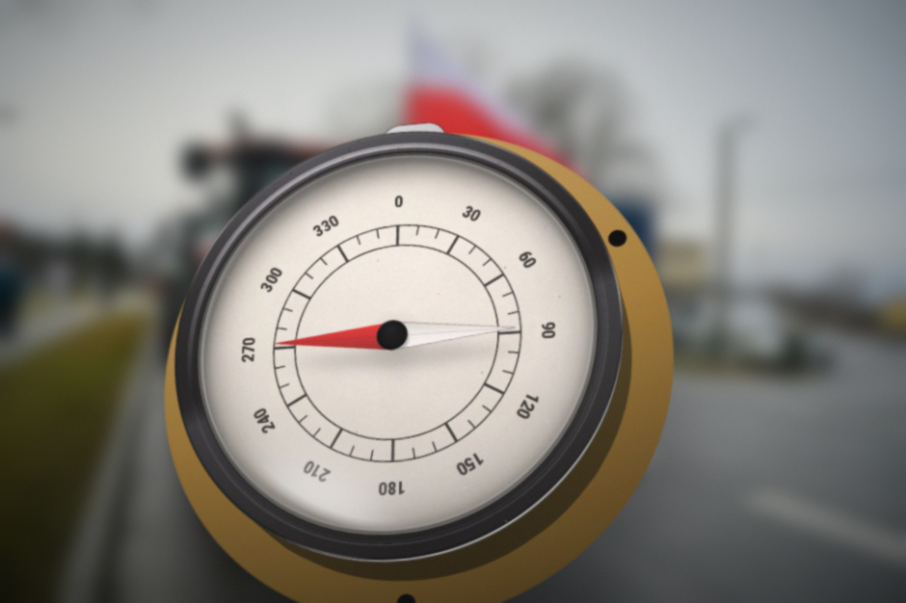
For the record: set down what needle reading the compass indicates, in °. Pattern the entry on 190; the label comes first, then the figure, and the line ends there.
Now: 270
